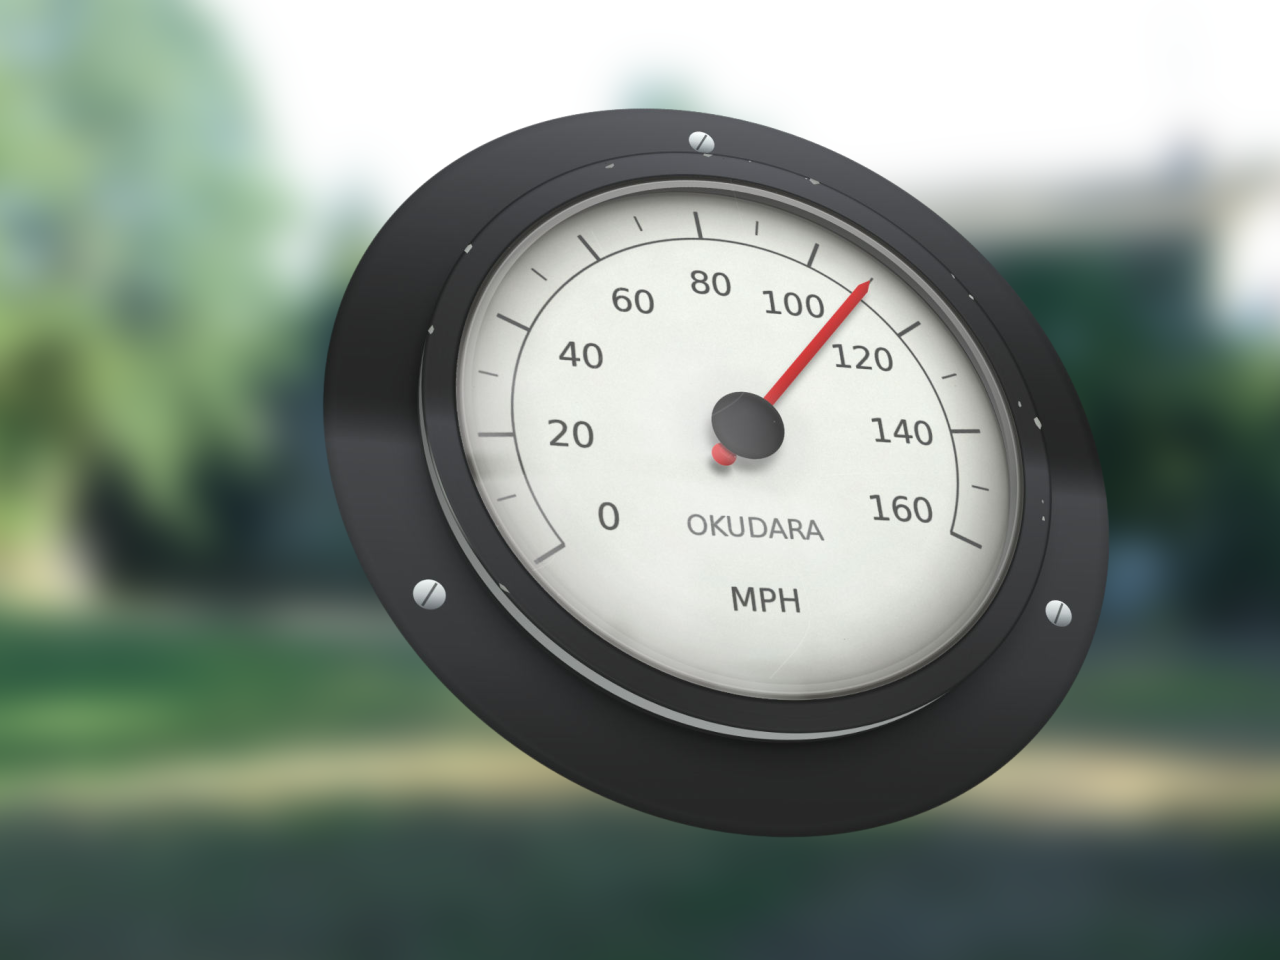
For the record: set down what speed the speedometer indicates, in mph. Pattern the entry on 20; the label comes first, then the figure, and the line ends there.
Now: 110
